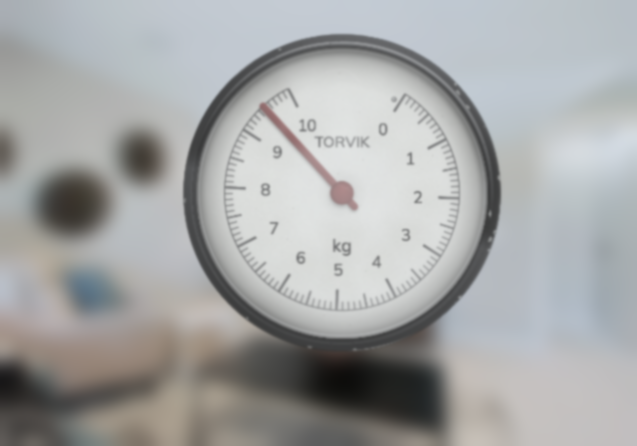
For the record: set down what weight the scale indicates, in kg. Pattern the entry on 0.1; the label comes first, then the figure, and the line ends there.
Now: 9.5
